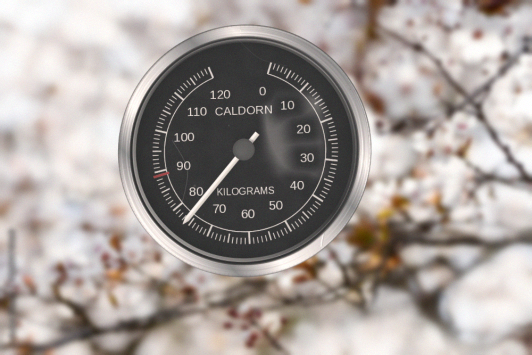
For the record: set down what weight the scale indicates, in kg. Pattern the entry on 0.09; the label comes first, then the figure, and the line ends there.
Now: 76
